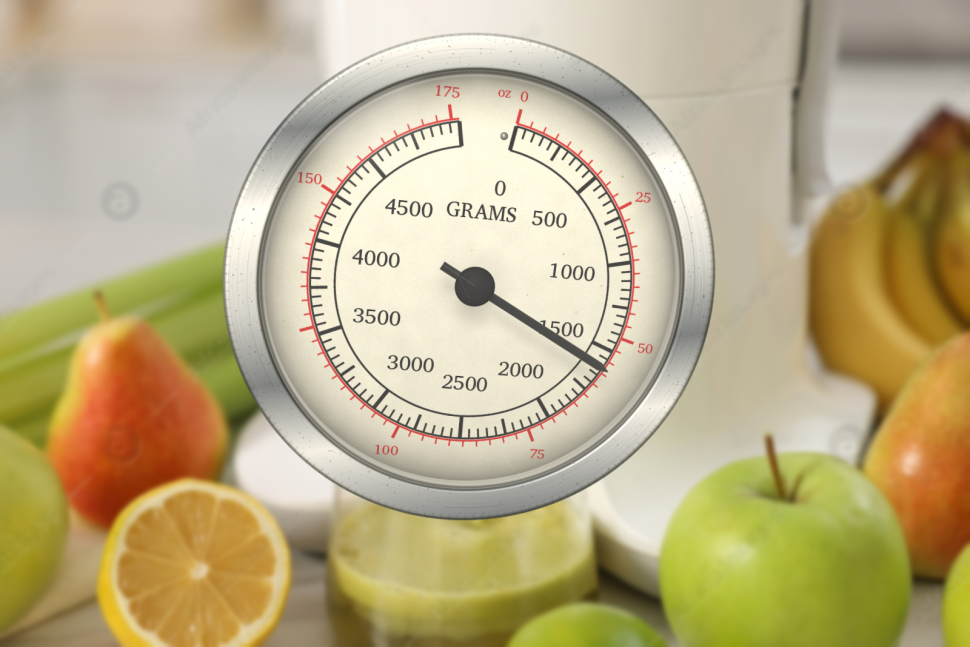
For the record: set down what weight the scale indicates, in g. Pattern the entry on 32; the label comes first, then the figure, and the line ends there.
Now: 1600
